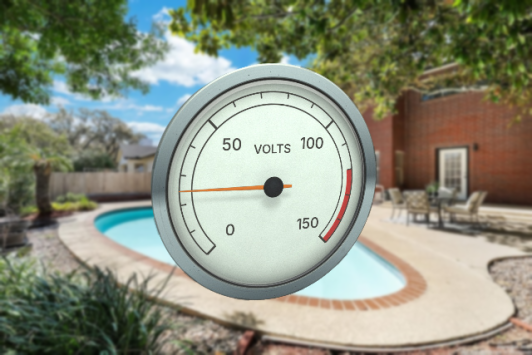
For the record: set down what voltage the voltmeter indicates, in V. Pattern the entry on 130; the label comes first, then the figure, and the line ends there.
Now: 25
